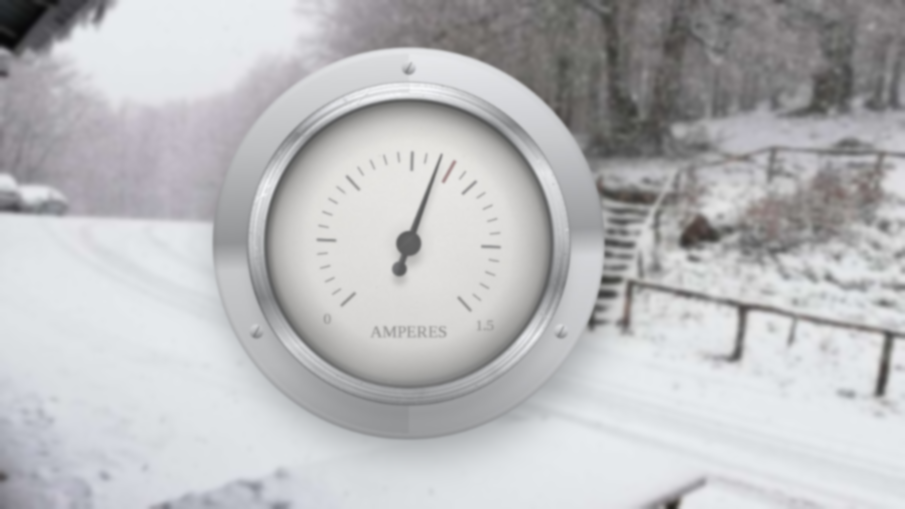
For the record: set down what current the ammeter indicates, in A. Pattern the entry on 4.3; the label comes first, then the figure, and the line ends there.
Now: 0.85
